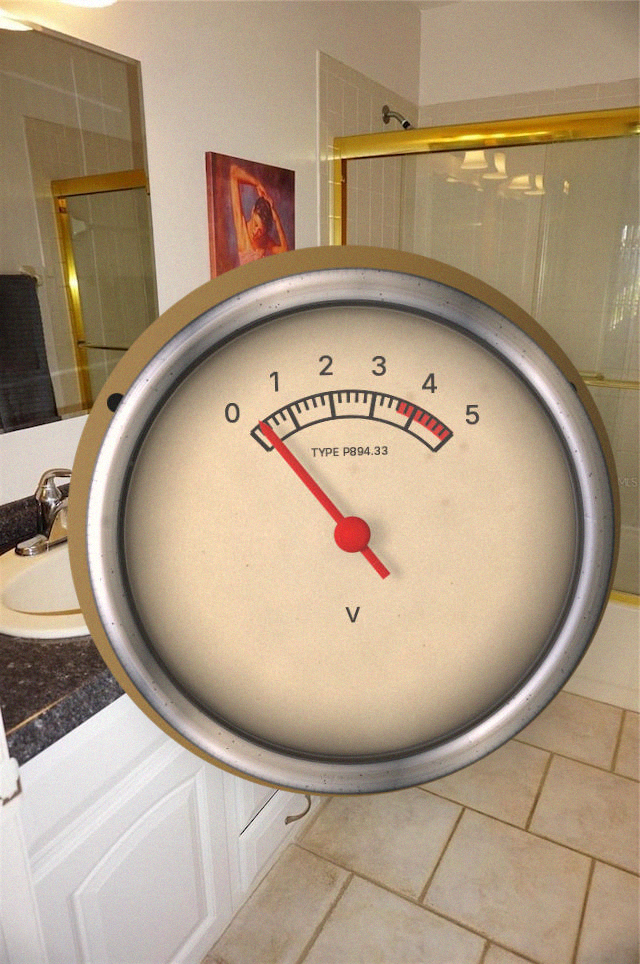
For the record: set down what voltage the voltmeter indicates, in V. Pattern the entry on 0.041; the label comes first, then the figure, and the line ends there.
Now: 0.3
